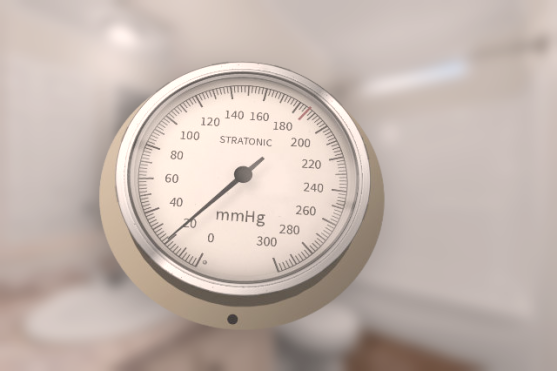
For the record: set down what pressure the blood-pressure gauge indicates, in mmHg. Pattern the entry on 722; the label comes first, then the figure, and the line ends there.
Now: 20
